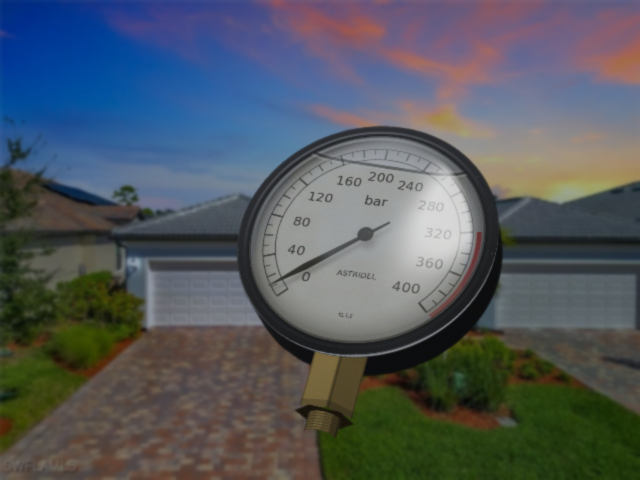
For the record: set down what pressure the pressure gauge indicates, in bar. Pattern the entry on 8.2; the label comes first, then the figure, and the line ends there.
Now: 10
